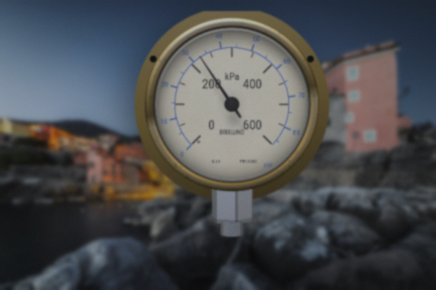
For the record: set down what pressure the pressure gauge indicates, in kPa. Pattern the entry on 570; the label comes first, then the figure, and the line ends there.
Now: 225
